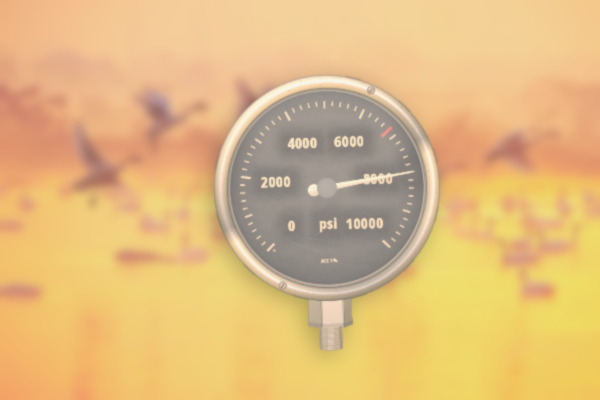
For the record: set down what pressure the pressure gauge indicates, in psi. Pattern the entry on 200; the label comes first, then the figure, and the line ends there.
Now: 8000
